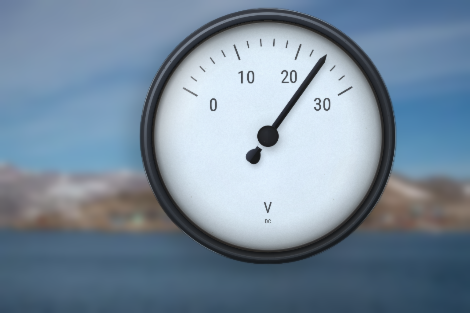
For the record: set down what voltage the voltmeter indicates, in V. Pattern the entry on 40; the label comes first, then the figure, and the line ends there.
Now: 24
